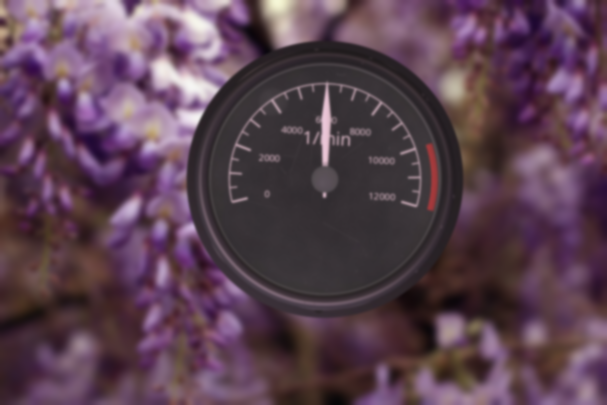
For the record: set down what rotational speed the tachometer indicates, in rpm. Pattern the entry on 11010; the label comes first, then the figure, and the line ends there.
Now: 6000
